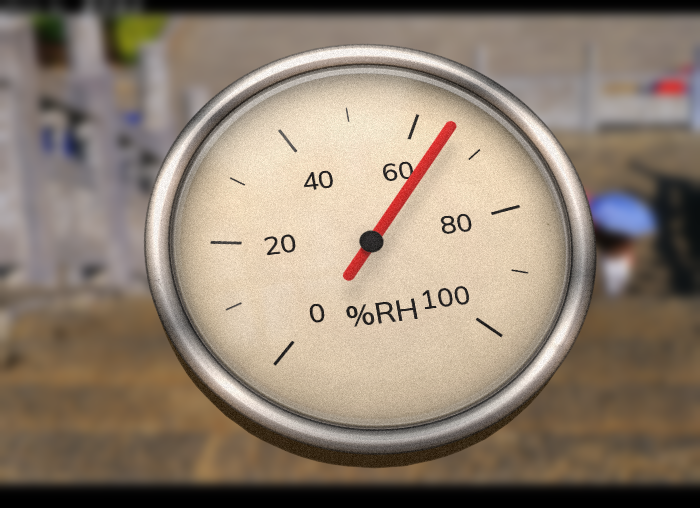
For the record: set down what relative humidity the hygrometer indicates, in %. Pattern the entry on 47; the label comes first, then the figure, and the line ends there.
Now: 65
